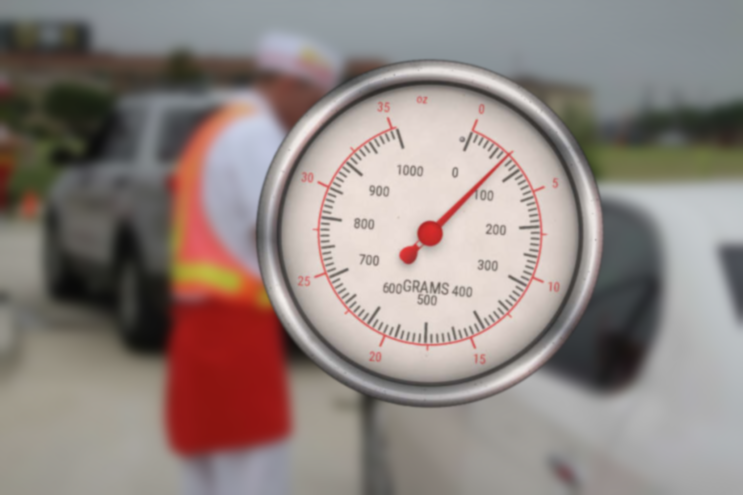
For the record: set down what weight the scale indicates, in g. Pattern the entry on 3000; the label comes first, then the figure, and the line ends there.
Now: 70
